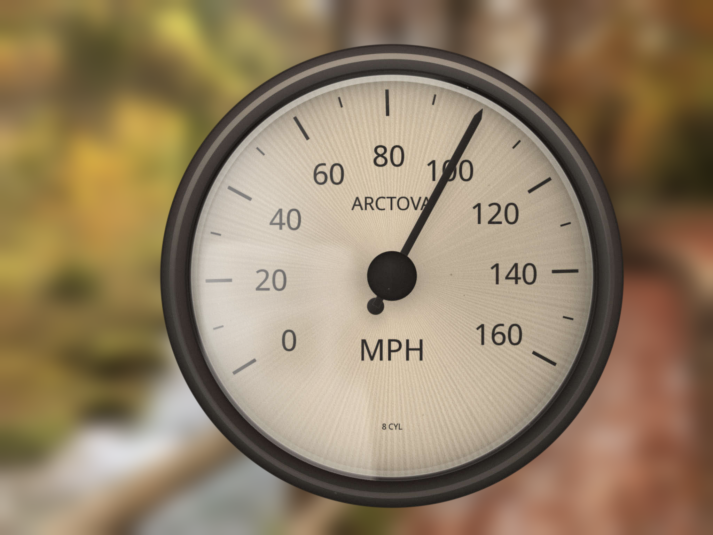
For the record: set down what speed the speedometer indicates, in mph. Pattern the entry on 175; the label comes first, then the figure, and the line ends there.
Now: 100
